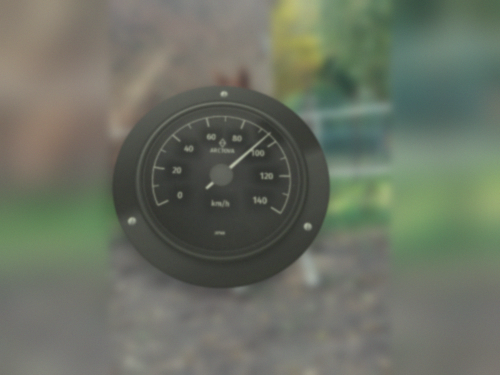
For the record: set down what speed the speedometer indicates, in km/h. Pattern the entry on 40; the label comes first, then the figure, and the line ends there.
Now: 95
